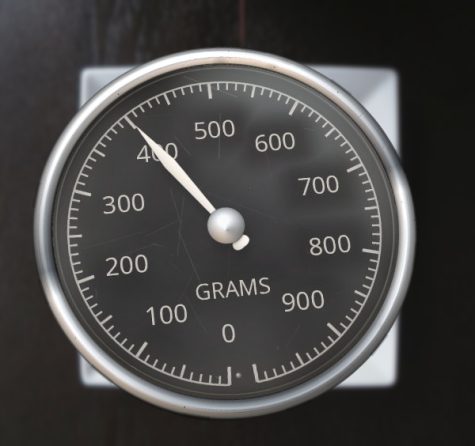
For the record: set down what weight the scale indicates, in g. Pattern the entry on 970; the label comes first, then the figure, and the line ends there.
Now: 400
